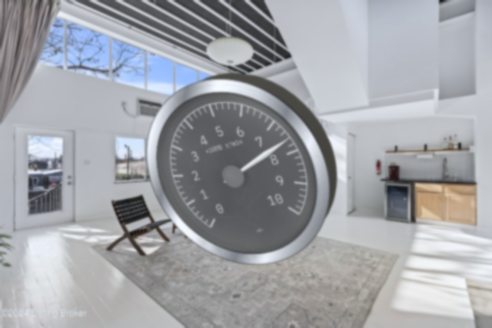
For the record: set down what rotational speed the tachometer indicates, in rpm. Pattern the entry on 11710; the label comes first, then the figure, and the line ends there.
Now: 7600
